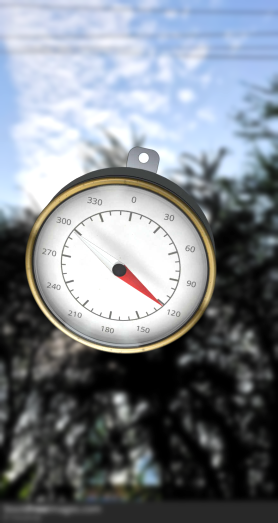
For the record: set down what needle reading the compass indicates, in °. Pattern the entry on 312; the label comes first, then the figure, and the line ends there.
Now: 120
